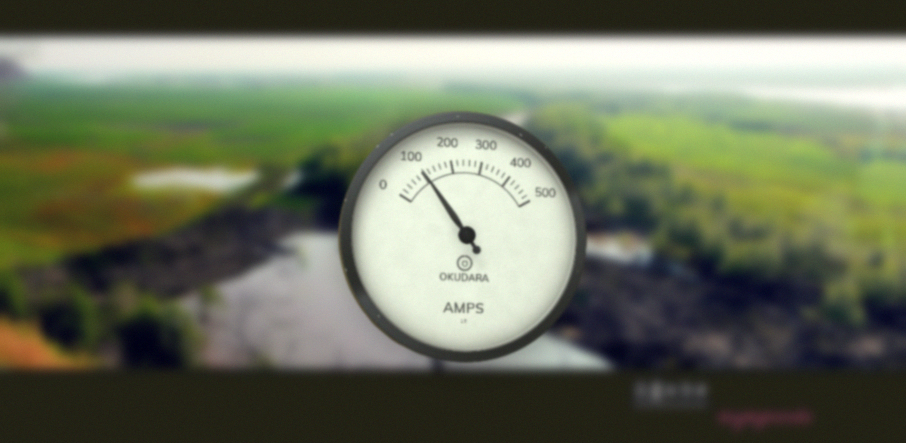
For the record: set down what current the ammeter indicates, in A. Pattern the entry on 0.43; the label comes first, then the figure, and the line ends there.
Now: 100
